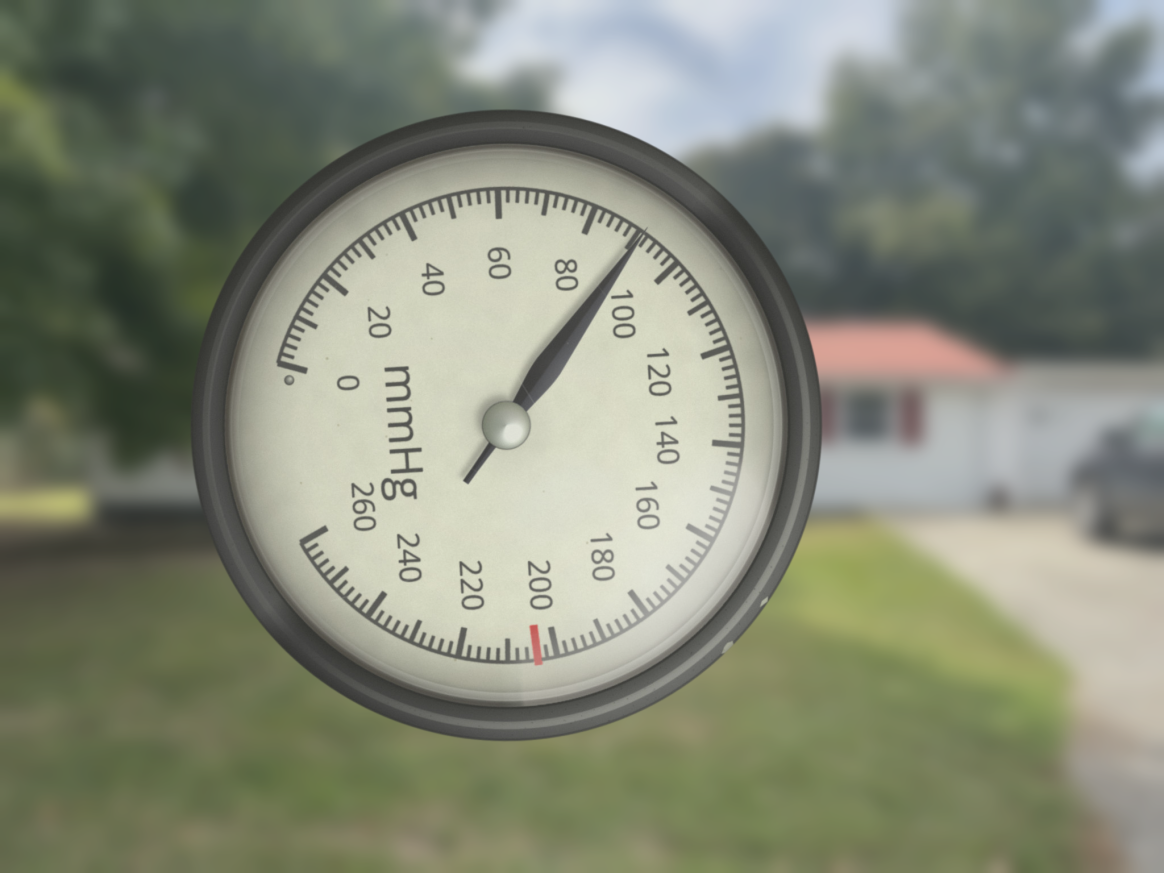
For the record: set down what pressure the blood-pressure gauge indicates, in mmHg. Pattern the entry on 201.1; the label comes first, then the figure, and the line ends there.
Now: 91
